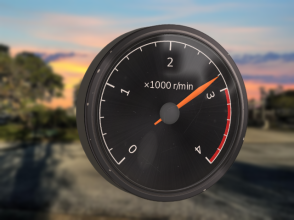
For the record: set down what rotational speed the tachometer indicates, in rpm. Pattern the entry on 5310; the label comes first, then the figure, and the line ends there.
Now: 2800
